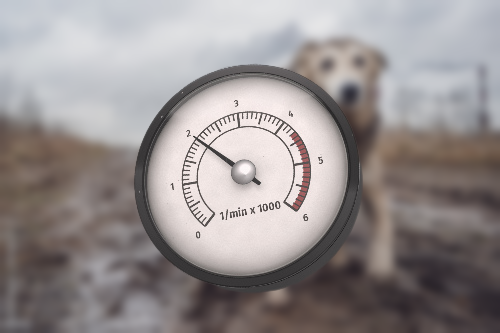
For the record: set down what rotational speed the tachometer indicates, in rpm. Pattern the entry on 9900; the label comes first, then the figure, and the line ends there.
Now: 2000
